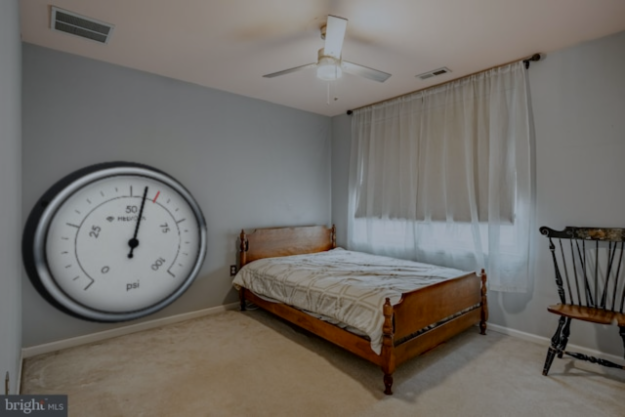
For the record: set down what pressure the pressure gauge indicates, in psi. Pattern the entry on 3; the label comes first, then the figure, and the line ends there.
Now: 55
